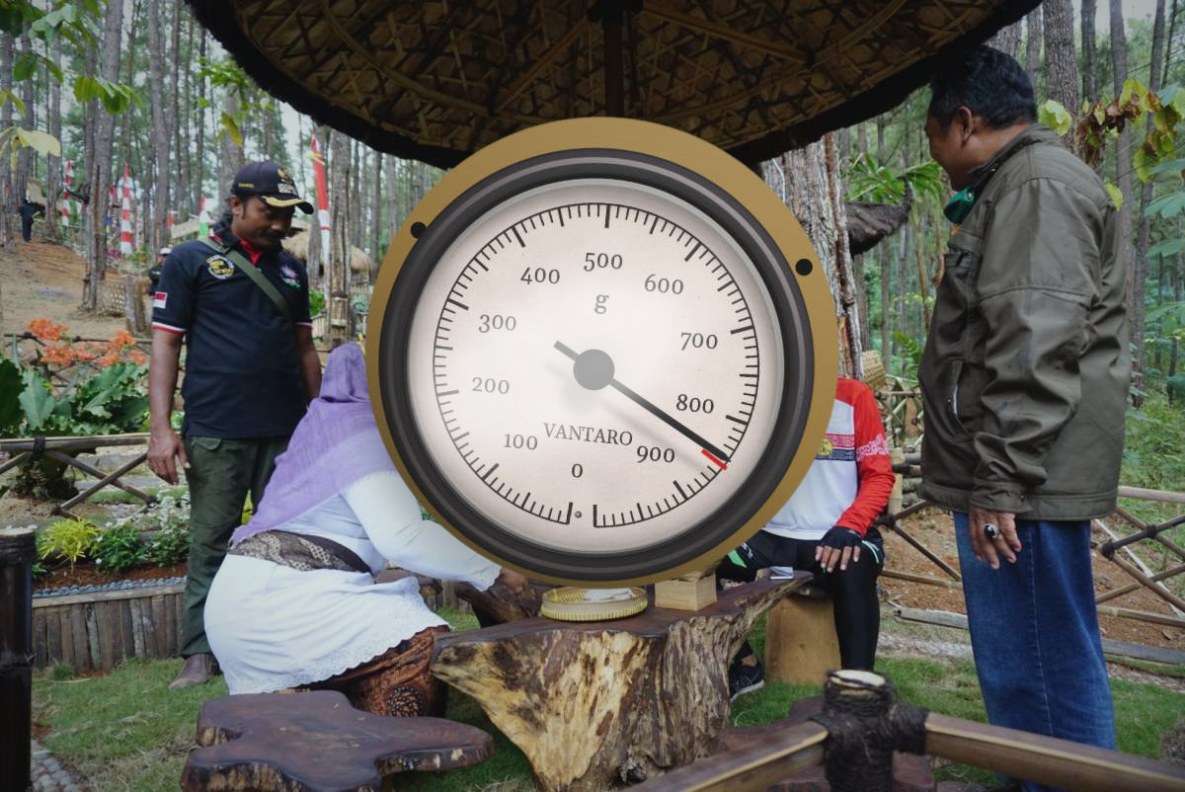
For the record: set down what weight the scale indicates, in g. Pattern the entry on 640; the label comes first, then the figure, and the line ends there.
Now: 840
